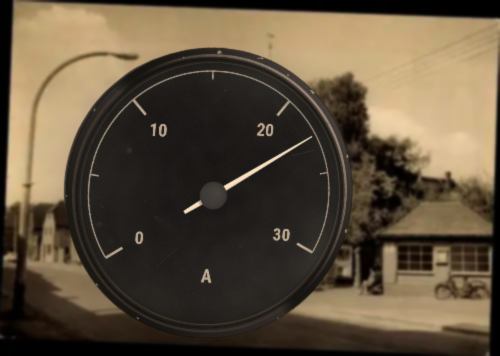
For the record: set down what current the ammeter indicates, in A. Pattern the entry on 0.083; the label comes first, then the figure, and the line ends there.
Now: 22.5
